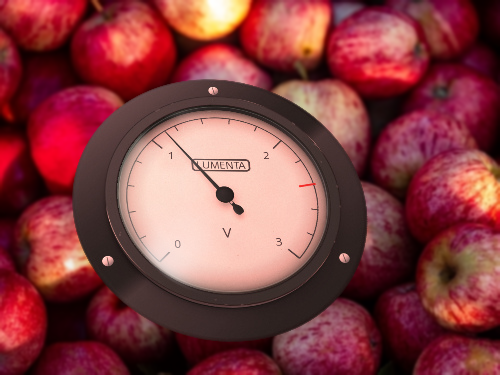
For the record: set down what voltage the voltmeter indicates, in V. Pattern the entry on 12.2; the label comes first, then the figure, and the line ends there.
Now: 1.1
